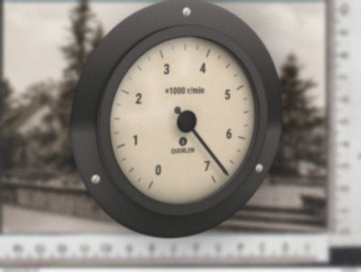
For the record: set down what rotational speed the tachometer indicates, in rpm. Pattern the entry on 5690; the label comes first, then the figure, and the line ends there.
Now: 6750
